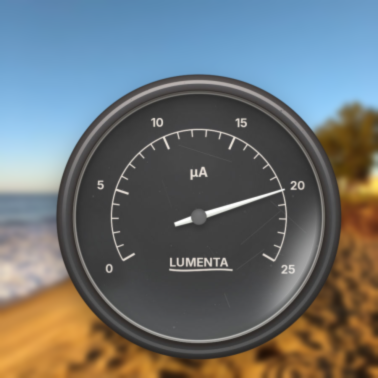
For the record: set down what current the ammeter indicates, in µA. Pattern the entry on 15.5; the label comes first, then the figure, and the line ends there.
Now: 20
